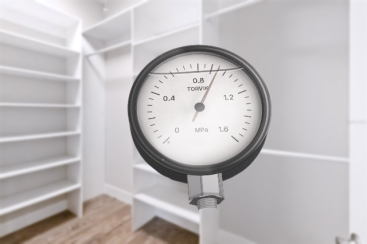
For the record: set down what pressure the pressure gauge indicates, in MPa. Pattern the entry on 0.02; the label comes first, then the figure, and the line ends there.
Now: 0.95
